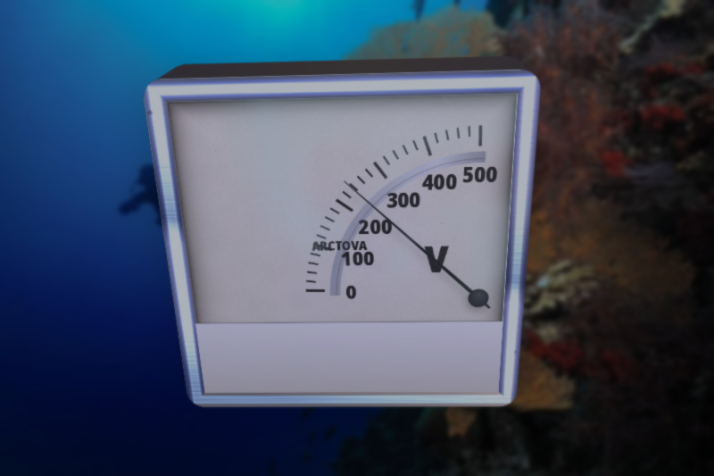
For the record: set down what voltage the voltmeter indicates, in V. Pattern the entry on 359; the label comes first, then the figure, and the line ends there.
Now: 240
